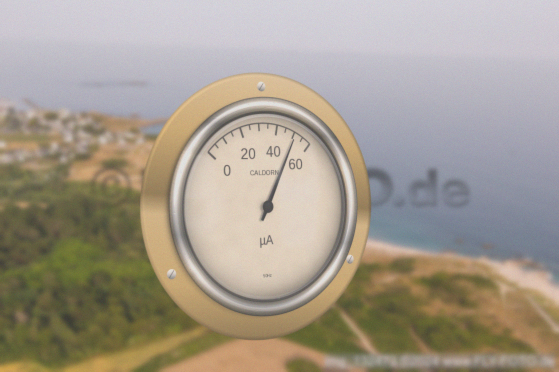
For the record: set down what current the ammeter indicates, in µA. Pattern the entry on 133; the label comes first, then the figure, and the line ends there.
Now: 50
